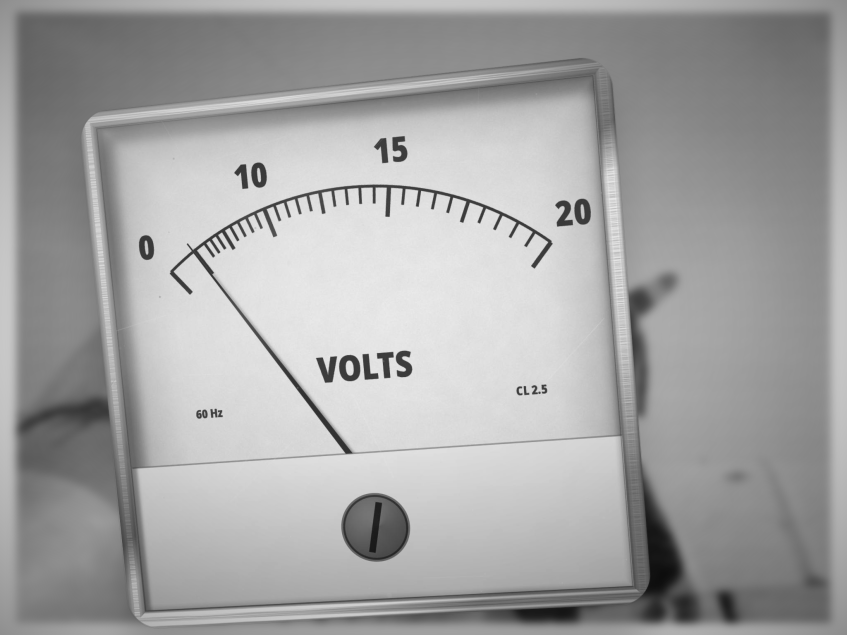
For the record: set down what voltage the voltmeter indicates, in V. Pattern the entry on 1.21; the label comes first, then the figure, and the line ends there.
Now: 5
